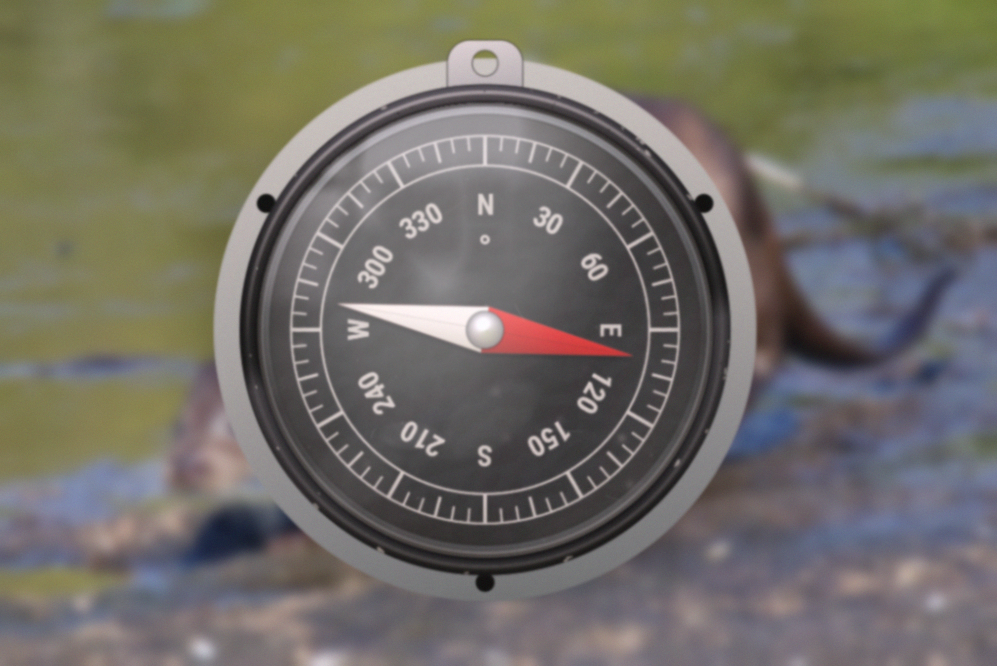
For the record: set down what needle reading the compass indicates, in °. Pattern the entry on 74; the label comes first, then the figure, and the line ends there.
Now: 100
